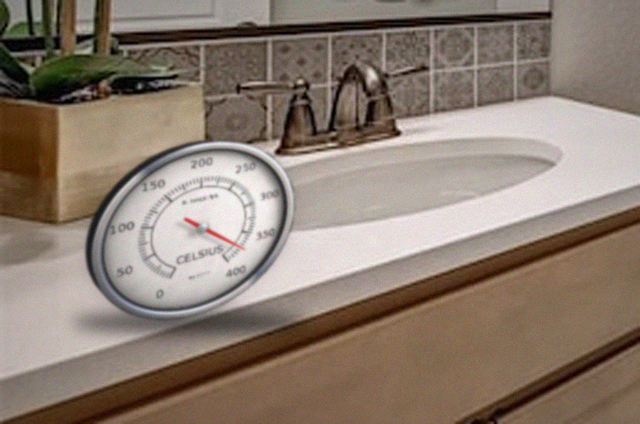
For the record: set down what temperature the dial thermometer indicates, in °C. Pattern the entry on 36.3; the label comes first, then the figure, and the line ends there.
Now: 375
